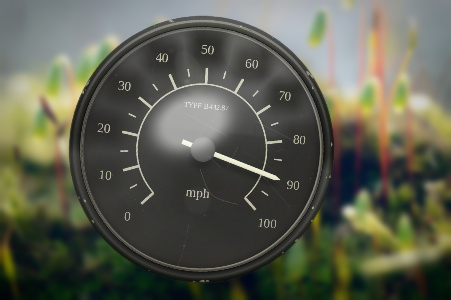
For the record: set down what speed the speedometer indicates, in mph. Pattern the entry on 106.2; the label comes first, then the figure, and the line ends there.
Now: 90
